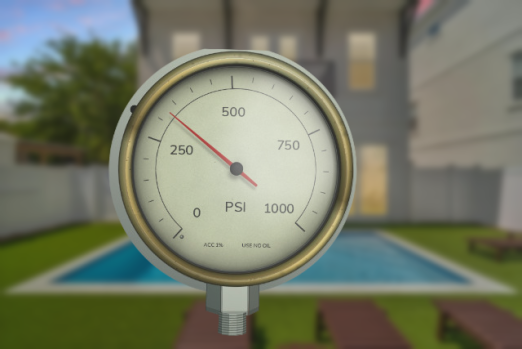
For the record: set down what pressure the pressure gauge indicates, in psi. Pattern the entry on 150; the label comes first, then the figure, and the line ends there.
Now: 325
